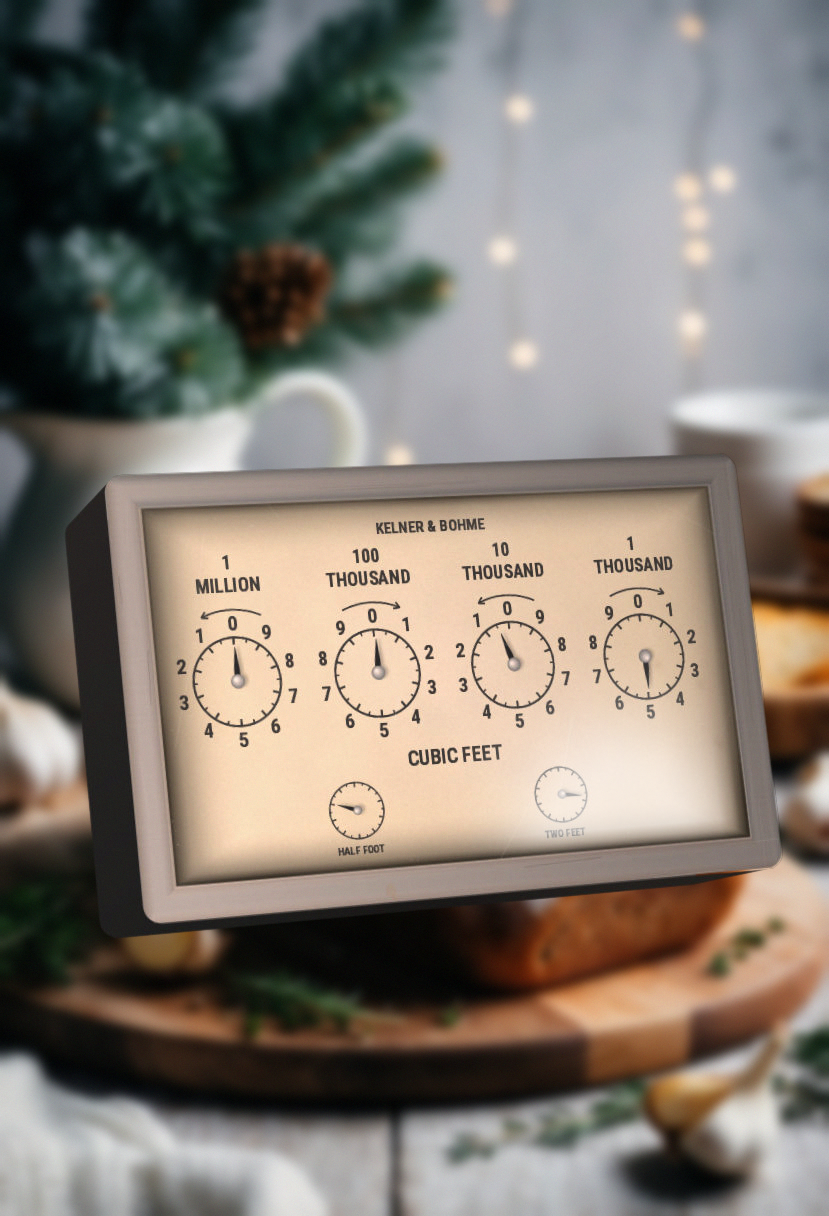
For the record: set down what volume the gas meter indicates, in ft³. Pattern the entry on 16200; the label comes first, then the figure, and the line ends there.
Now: 500
